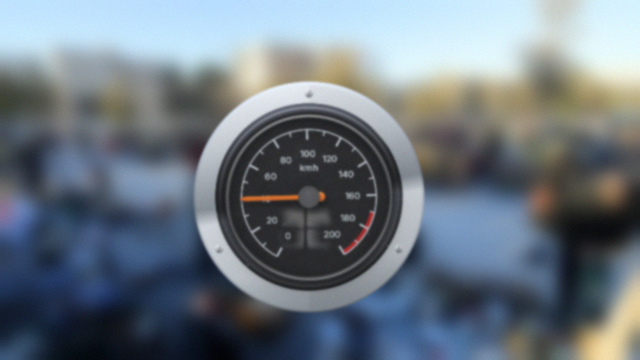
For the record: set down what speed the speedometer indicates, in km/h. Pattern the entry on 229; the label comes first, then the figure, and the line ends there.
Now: 40
